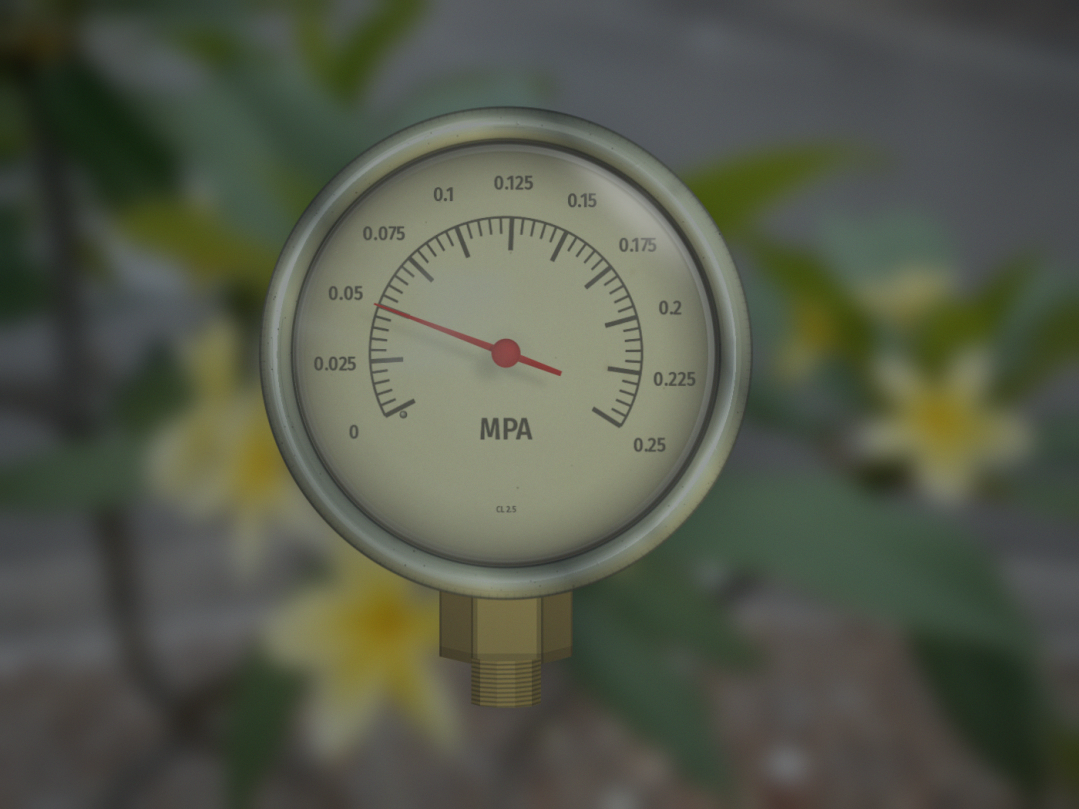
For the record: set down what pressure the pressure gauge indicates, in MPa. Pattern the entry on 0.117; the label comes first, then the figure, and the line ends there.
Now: 0.05
